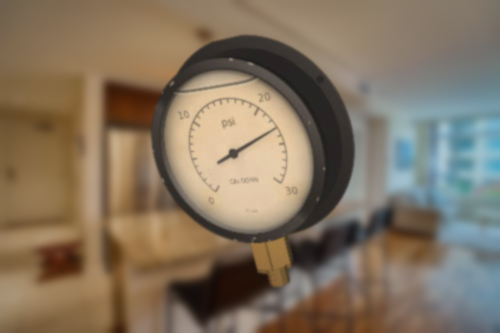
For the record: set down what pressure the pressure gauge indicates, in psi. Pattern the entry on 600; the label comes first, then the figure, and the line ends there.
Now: 23
